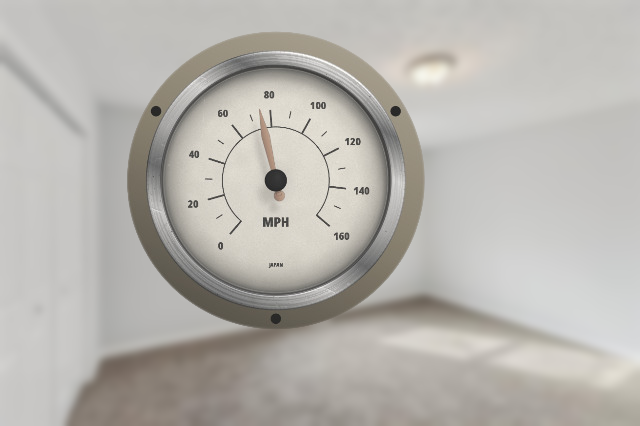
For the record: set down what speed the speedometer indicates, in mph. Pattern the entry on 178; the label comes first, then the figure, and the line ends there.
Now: 75
